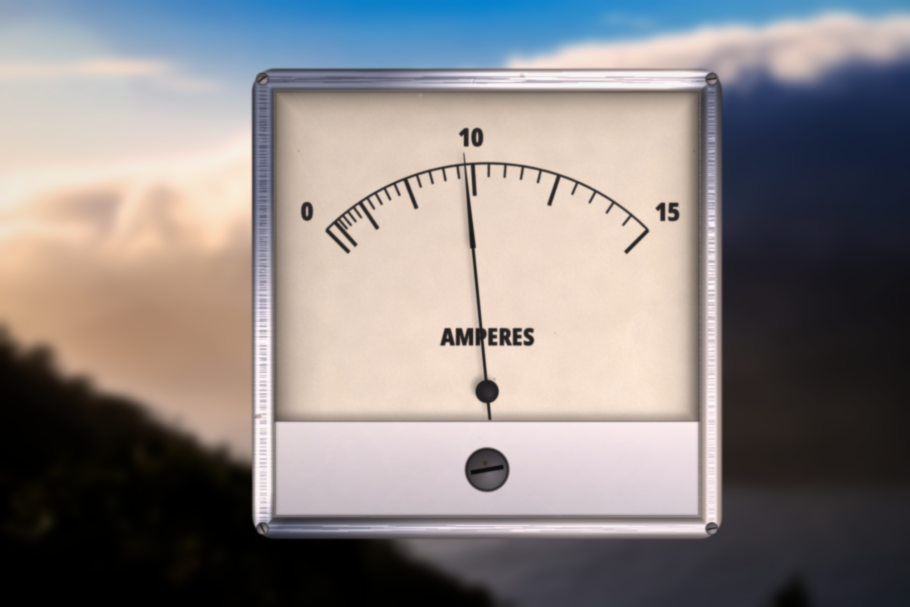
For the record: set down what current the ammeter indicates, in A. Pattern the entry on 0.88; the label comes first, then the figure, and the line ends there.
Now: 9.75
